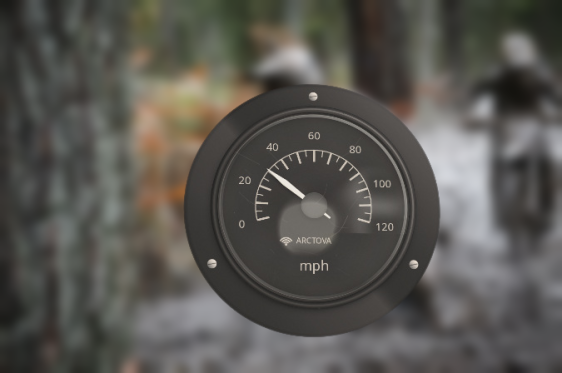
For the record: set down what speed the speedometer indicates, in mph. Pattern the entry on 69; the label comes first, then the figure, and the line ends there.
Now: 30
